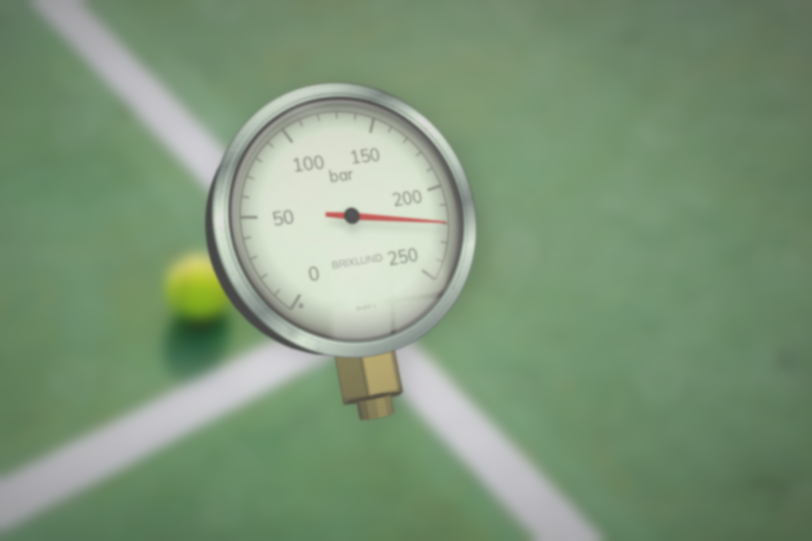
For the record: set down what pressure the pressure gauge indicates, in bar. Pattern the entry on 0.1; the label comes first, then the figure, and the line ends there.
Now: 220
